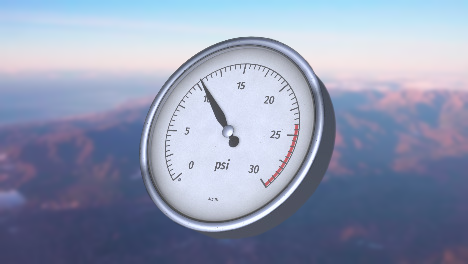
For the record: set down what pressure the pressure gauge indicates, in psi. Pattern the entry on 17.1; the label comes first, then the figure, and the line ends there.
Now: 10.5
